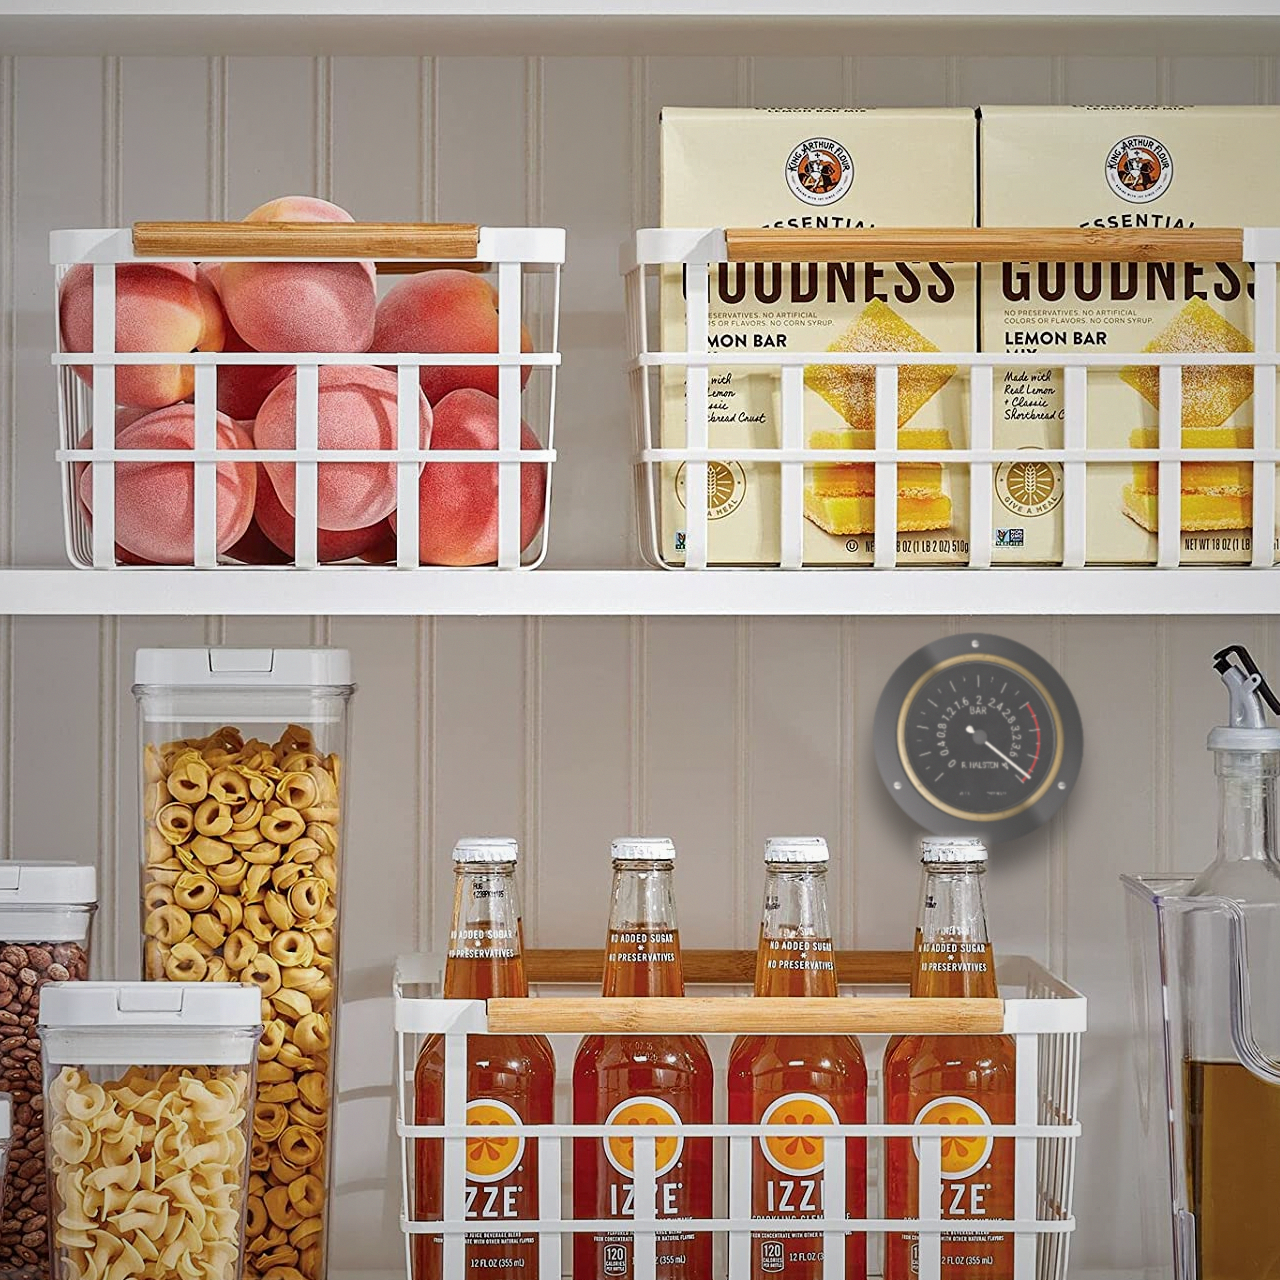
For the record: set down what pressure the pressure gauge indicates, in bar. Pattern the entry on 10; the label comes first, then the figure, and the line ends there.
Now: 3.9
